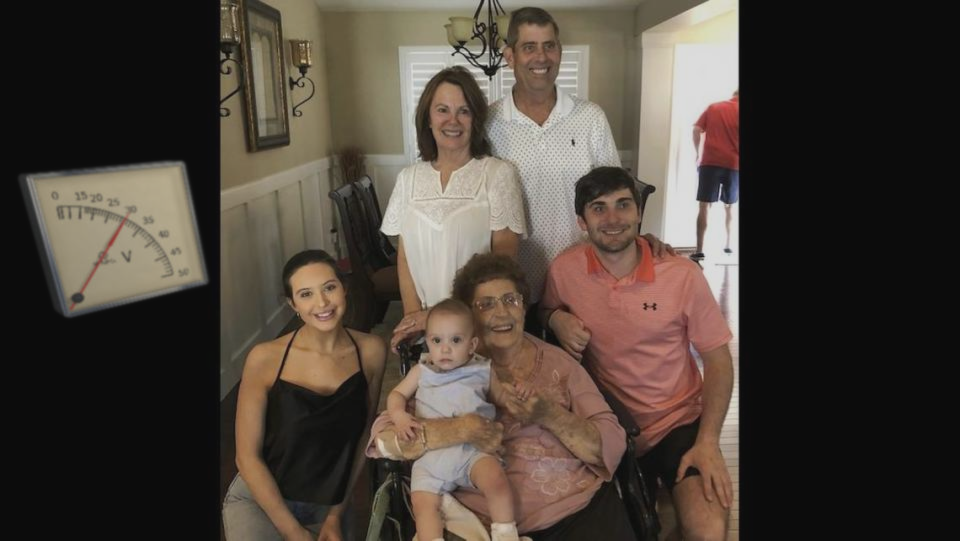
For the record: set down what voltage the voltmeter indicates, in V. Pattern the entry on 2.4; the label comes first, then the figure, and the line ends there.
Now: 30
